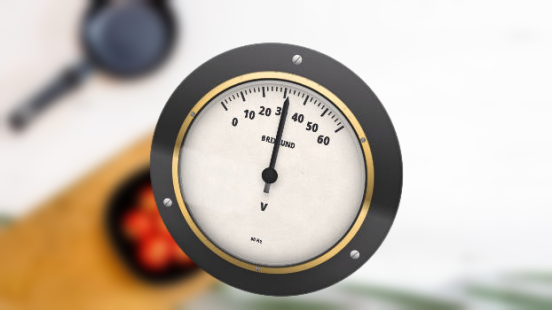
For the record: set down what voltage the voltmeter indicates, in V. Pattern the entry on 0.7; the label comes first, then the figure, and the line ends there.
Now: 32
